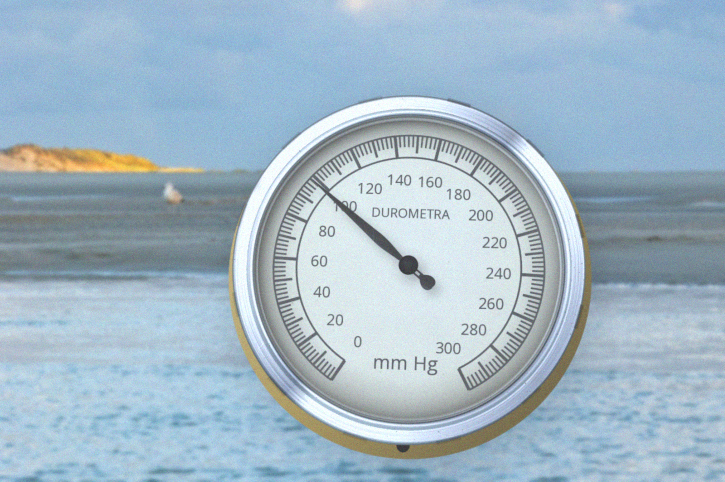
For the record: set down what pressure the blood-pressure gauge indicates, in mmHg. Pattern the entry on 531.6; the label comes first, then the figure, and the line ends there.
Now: 98
